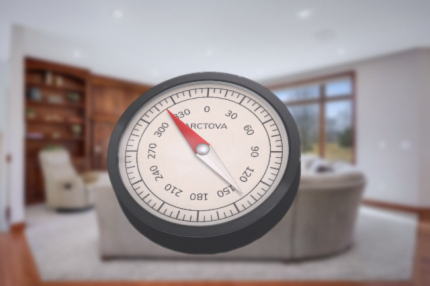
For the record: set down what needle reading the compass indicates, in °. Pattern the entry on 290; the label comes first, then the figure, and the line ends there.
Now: 320
